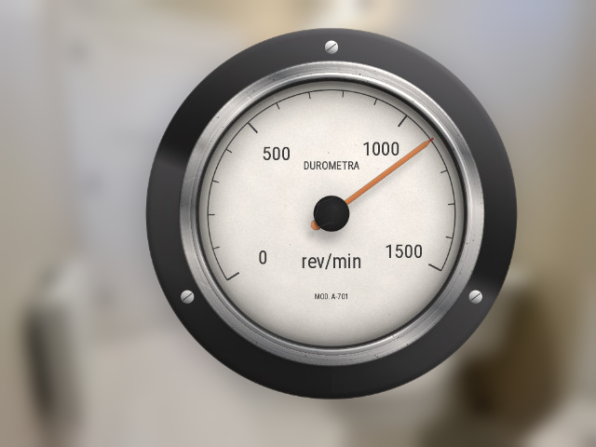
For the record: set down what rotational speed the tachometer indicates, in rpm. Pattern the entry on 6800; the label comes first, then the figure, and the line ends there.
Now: 1100
